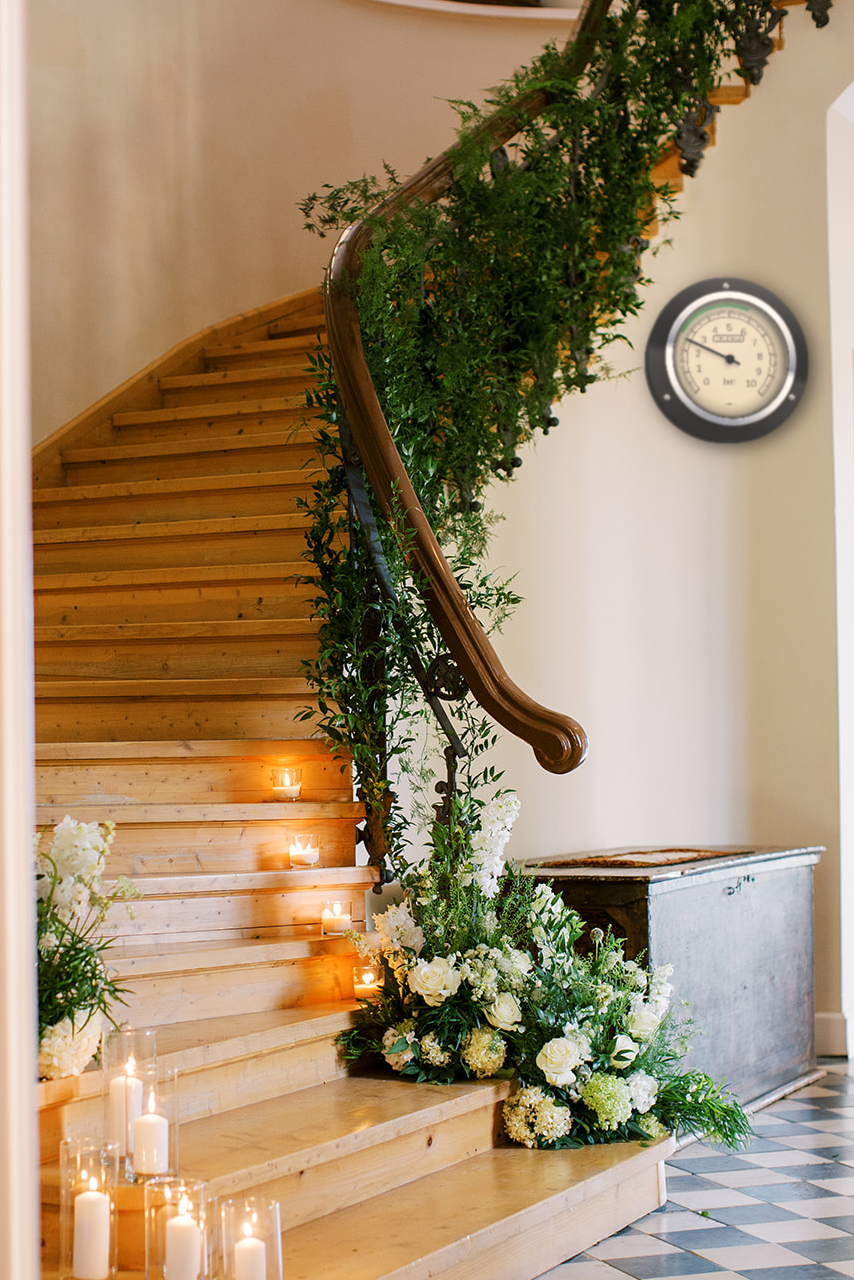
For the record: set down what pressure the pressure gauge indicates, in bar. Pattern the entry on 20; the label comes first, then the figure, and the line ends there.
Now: 2.5
